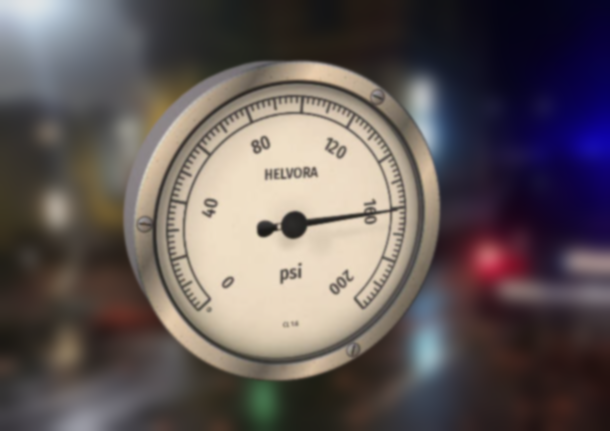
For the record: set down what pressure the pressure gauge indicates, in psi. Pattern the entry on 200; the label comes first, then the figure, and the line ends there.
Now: 160
